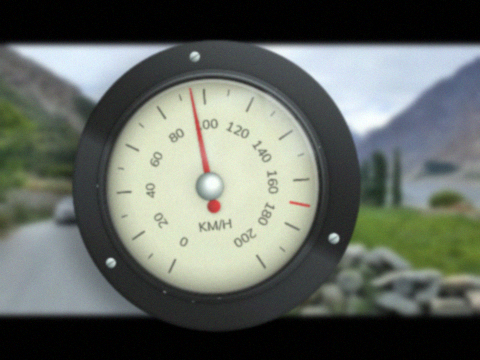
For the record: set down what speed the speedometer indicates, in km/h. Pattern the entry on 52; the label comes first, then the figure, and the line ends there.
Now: 95
